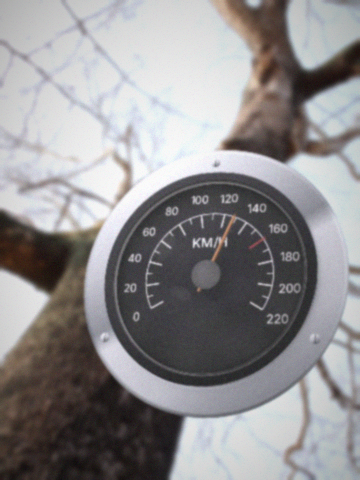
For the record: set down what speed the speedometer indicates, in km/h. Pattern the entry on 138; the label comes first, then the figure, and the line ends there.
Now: 130
